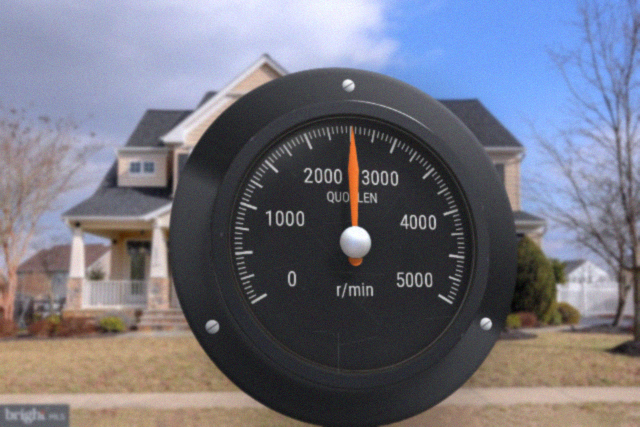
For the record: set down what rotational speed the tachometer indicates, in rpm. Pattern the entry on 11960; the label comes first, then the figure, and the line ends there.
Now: 2500
